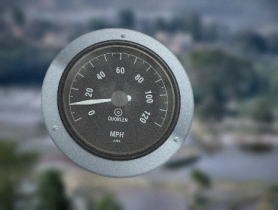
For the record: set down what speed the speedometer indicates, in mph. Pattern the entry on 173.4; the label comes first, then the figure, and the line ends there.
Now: 10
